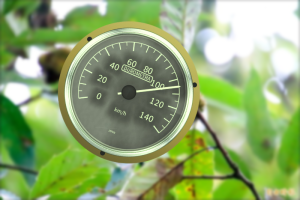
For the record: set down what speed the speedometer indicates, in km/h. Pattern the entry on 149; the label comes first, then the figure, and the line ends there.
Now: 105
